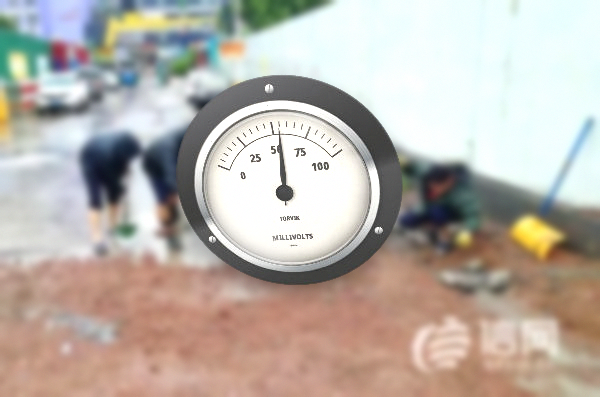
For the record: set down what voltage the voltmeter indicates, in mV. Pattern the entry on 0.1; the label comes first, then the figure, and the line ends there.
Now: 55
